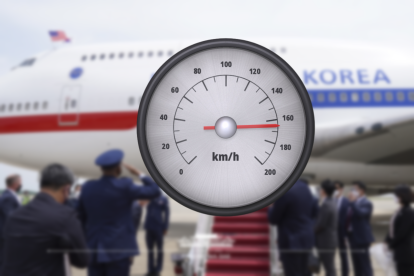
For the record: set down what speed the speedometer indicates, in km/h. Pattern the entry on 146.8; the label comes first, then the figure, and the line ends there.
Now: 165
